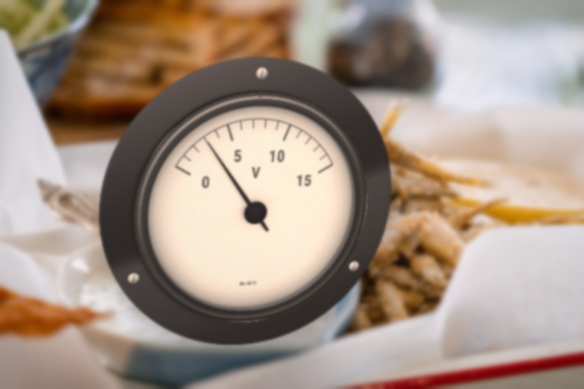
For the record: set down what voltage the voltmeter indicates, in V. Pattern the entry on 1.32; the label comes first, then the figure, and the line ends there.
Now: 3
